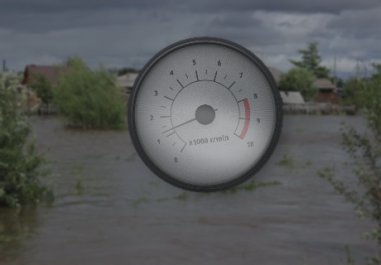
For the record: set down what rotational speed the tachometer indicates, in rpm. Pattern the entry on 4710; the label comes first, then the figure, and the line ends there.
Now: 1250
